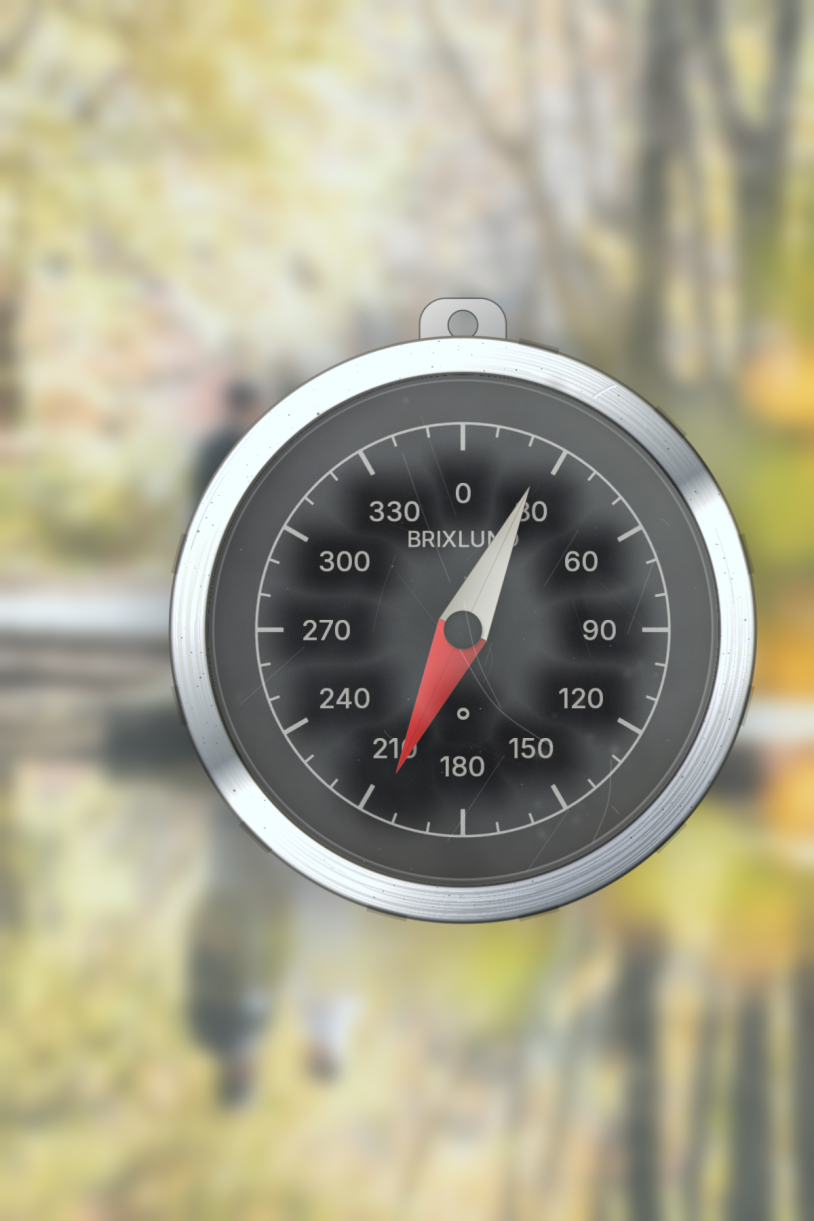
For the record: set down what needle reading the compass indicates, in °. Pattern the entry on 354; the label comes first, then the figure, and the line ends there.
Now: 205
